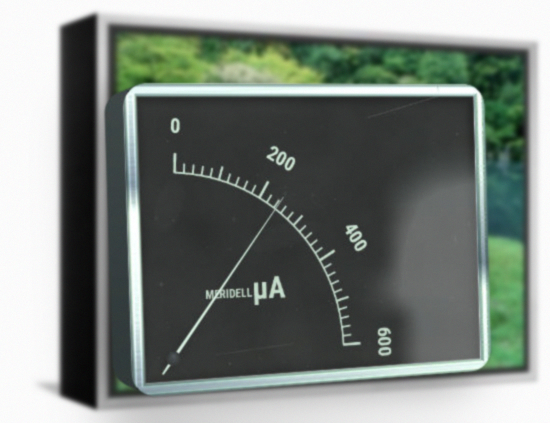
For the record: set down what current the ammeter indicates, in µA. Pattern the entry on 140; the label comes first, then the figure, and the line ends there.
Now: 240
